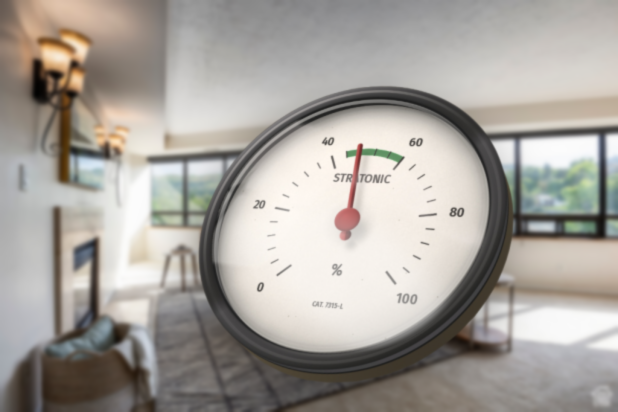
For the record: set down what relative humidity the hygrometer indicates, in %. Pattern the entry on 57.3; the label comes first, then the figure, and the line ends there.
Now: 48
